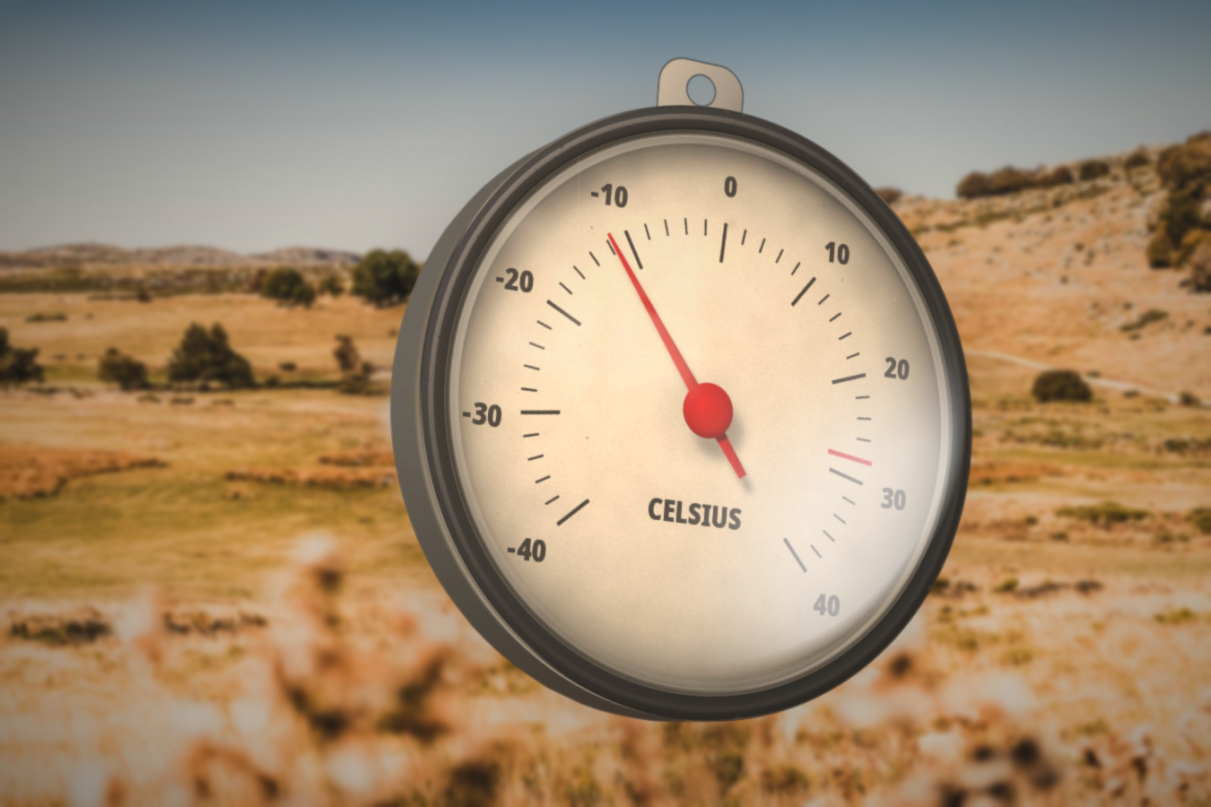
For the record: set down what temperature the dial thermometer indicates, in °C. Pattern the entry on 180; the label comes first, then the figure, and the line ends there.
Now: -12
